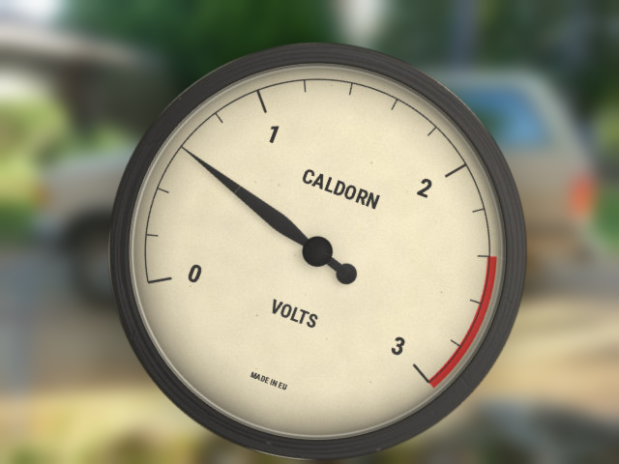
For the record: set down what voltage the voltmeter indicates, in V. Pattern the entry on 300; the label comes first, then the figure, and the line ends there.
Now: 0.6
